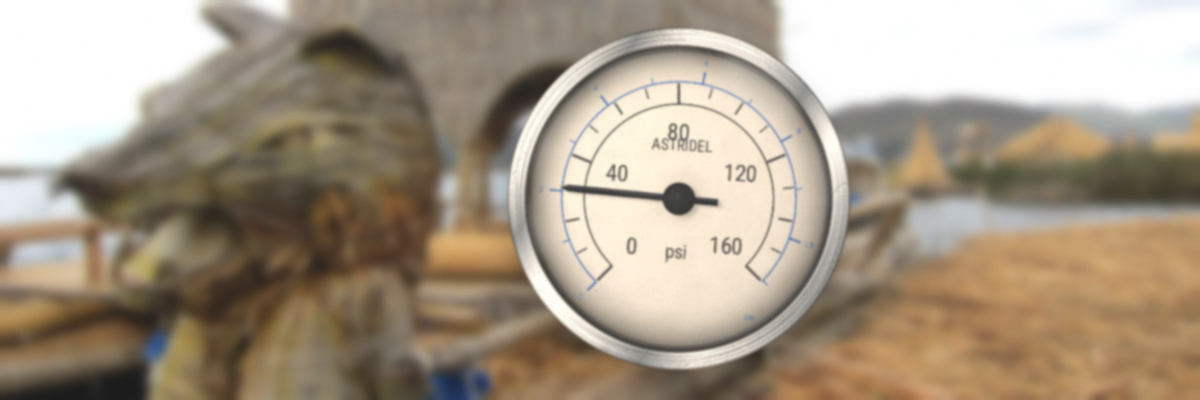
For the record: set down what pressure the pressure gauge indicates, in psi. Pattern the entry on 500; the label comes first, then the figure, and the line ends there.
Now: 30
